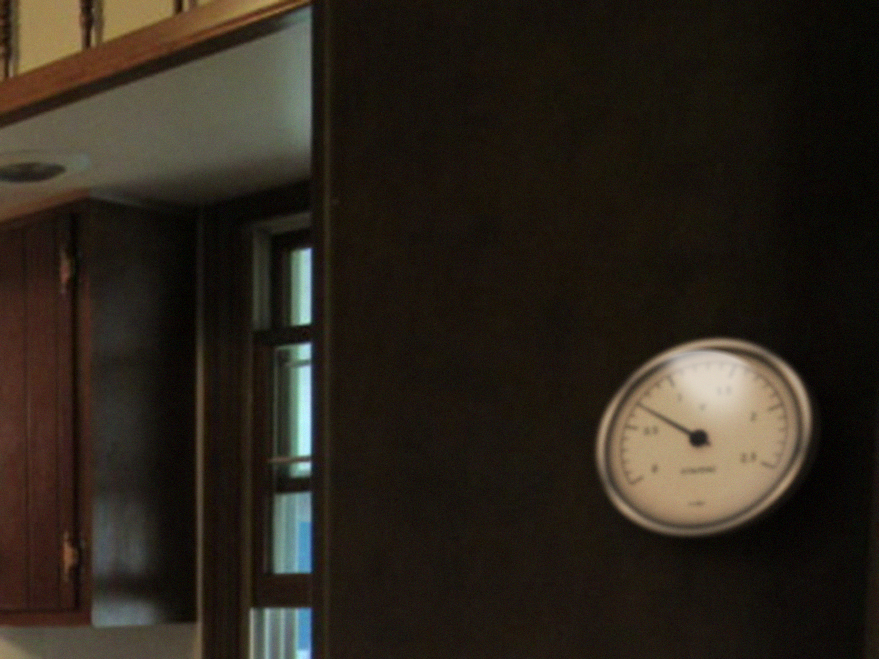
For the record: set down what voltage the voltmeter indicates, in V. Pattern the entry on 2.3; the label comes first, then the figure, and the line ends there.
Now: 0.7
